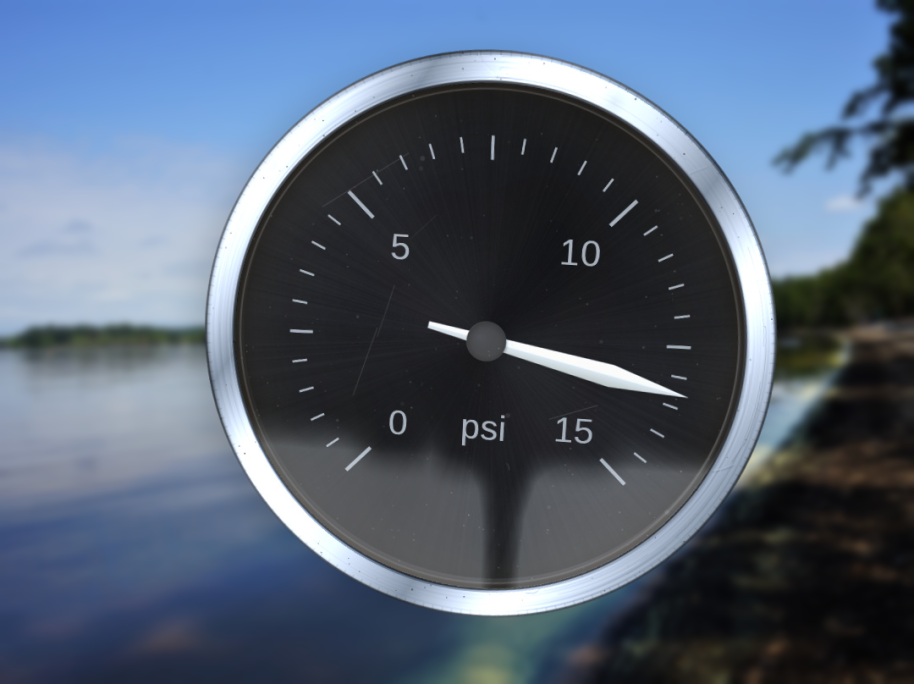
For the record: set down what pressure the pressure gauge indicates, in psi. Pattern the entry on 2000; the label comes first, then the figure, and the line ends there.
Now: 13.25
